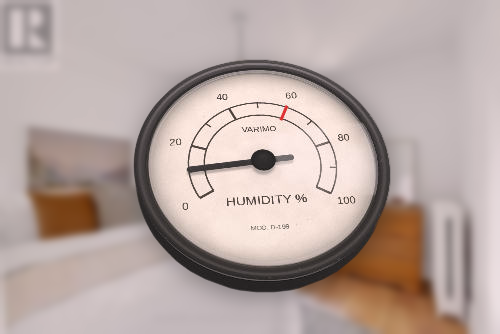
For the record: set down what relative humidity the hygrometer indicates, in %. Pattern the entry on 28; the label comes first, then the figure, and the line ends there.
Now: 10
